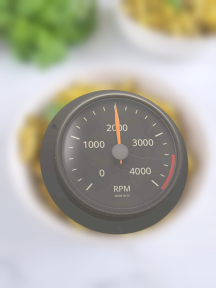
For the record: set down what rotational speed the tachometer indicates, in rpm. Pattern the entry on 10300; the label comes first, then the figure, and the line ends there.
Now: 2000
